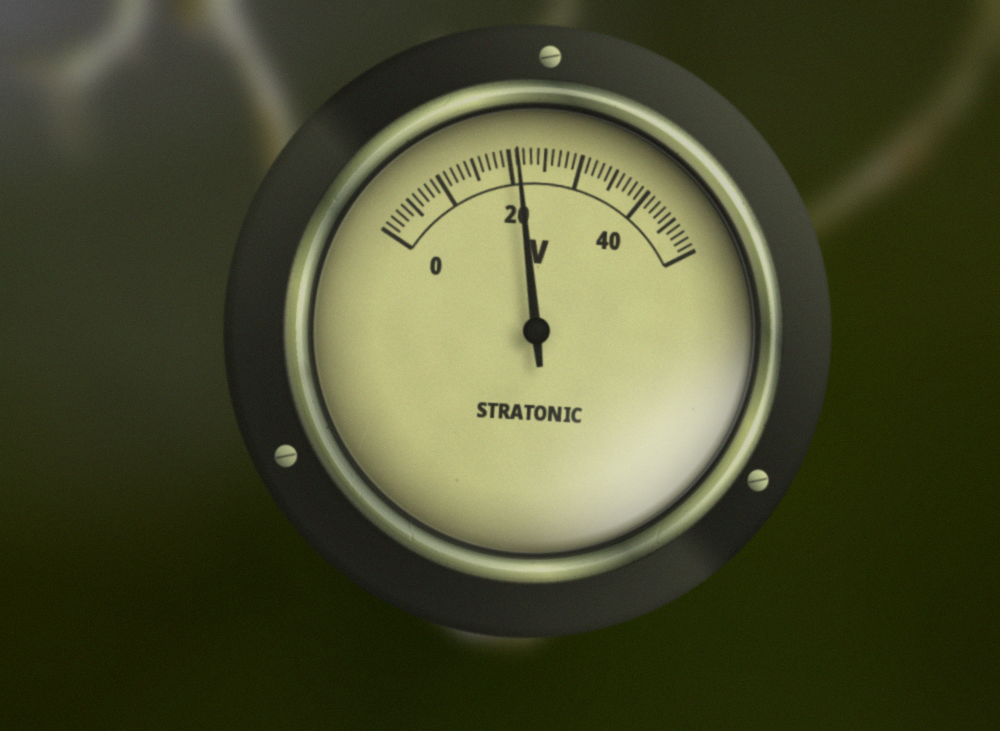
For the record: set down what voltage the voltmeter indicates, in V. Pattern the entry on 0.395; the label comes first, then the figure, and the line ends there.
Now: 21
